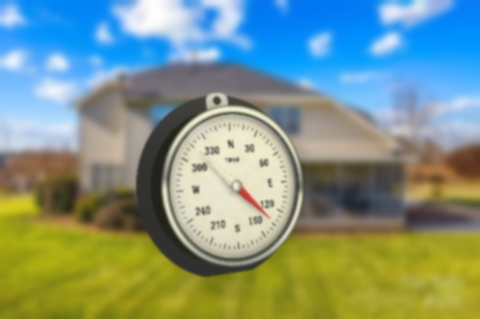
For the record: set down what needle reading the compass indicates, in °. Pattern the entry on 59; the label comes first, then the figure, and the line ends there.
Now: 135
